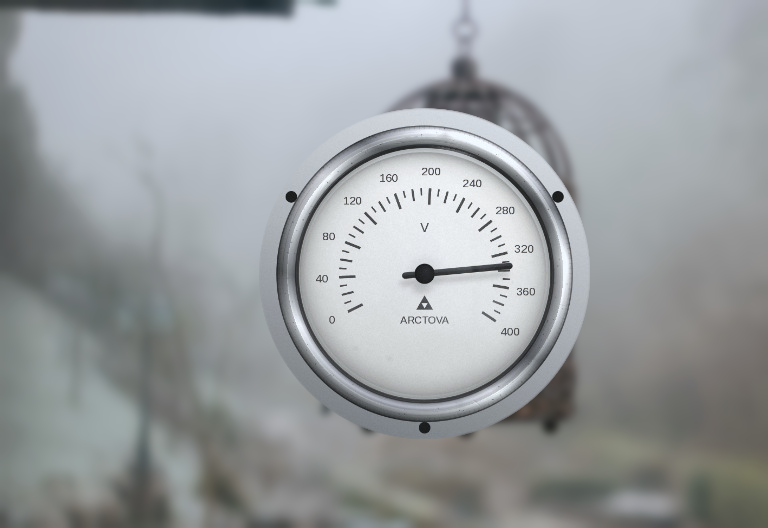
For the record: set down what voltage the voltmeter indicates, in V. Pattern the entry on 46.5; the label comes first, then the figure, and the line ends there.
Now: 335
